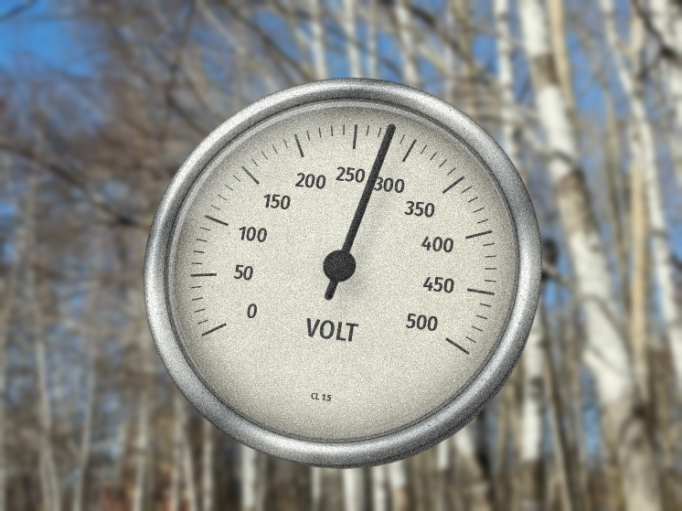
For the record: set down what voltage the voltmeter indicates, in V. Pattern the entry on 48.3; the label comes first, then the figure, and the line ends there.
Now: 280
